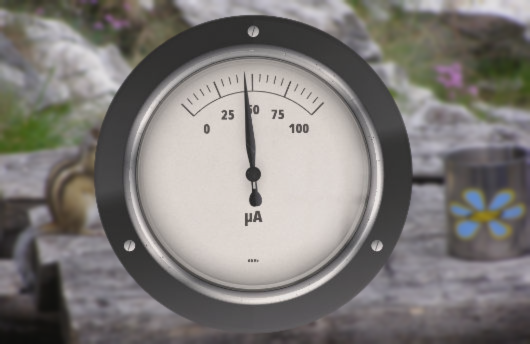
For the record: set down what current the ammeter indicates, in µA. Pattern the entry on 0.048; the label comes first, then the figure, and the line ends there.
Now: 45
